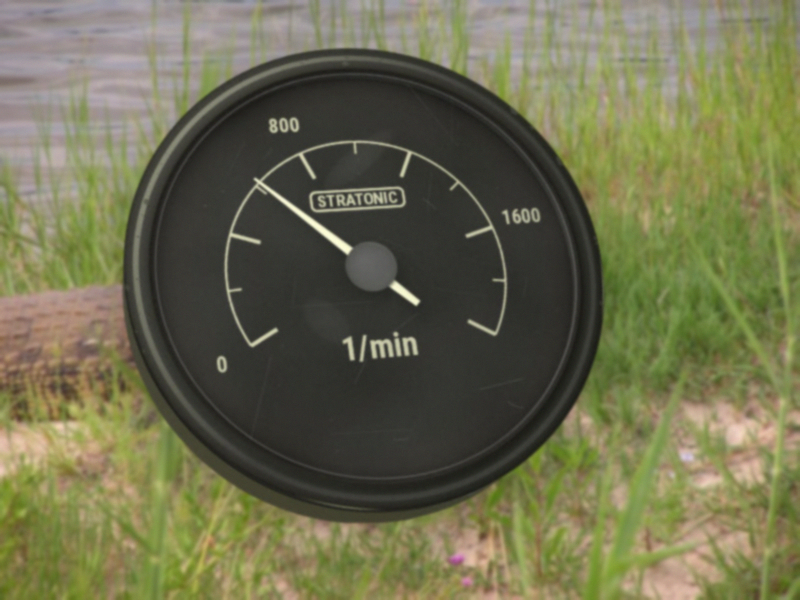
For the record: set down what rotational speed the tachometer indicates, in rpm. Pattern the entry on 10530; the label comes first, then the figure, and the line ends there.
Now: 600
